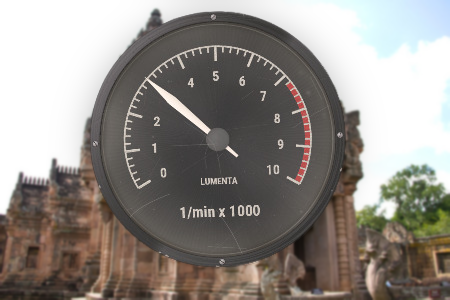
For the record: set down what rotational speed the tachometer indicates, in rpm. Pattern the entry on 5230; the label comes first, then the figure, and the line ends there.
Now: 3000
